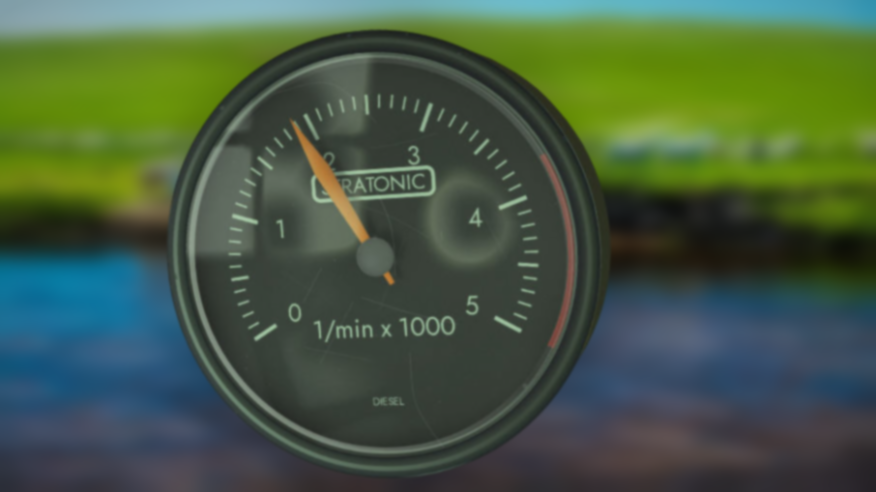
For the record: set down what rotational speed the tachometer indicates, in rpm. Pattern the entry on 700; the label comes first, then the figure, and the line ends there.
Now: 1900
